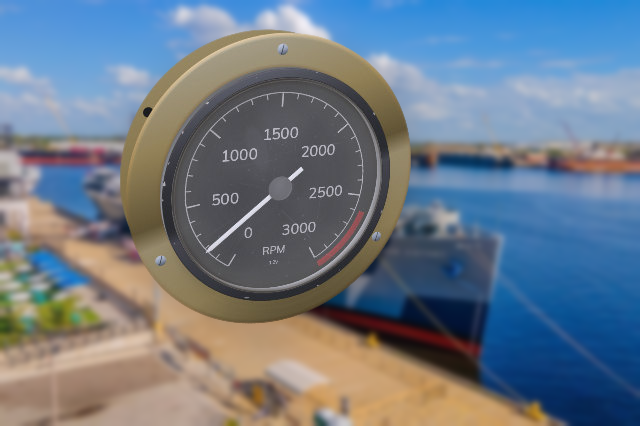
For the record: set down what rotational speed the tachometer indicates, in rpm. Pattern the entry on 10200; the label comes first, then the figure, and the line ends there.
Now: 200
